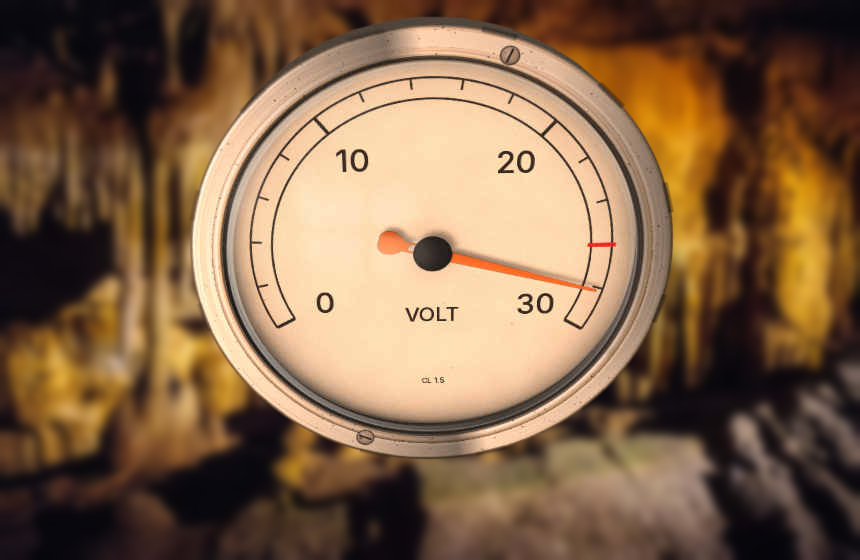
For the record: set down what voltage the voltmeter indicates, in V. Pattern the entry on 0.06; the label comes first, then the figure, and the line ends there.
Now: 28
